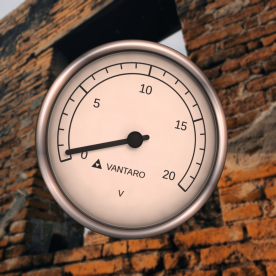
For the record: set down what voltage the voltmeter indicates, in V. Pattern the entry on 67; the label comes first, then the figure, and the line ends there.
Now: 0.5
